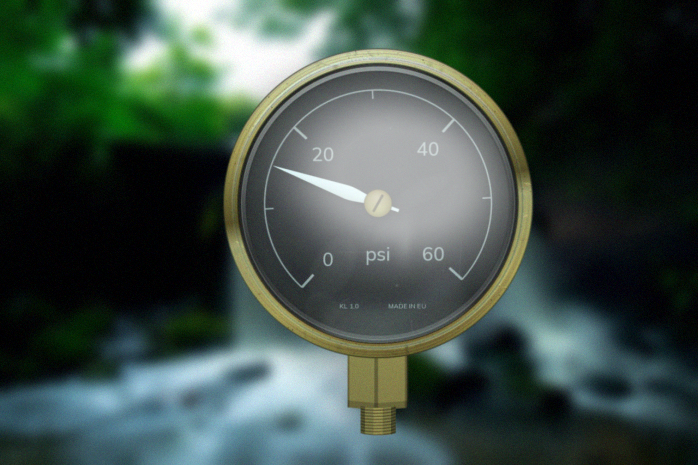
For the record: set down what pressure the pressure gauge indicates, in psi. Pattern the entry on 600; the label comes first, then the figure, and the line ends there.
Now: 15
